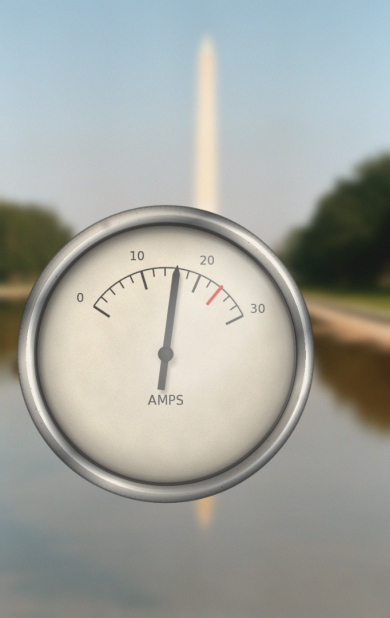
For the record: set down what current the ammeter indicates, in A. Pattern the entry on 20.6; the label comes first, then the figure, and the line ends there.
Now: 16
